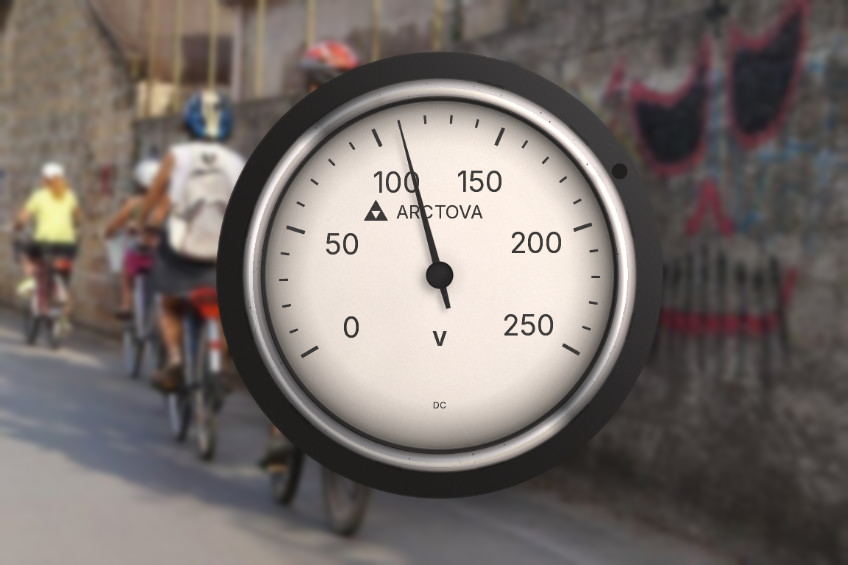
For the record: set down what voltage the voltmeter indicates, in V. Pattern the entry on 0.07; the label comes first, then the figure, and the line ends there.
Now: 110
